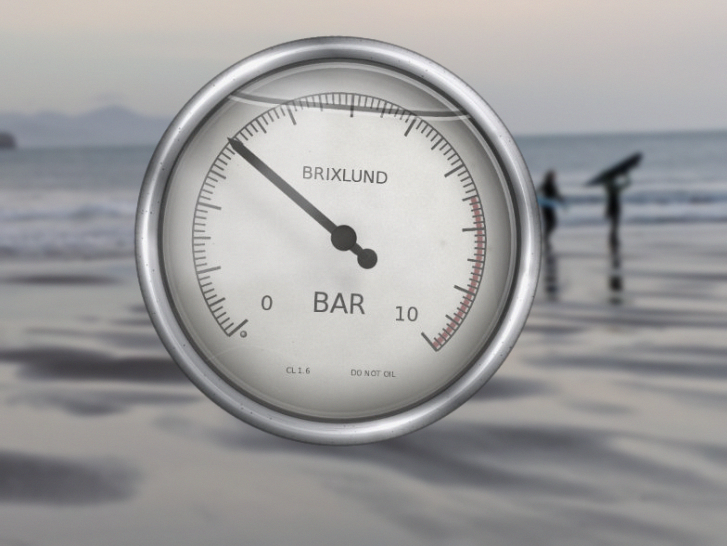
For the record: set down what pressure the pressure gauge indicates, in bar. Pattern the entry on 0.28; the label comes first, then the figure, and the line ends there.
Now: 3
